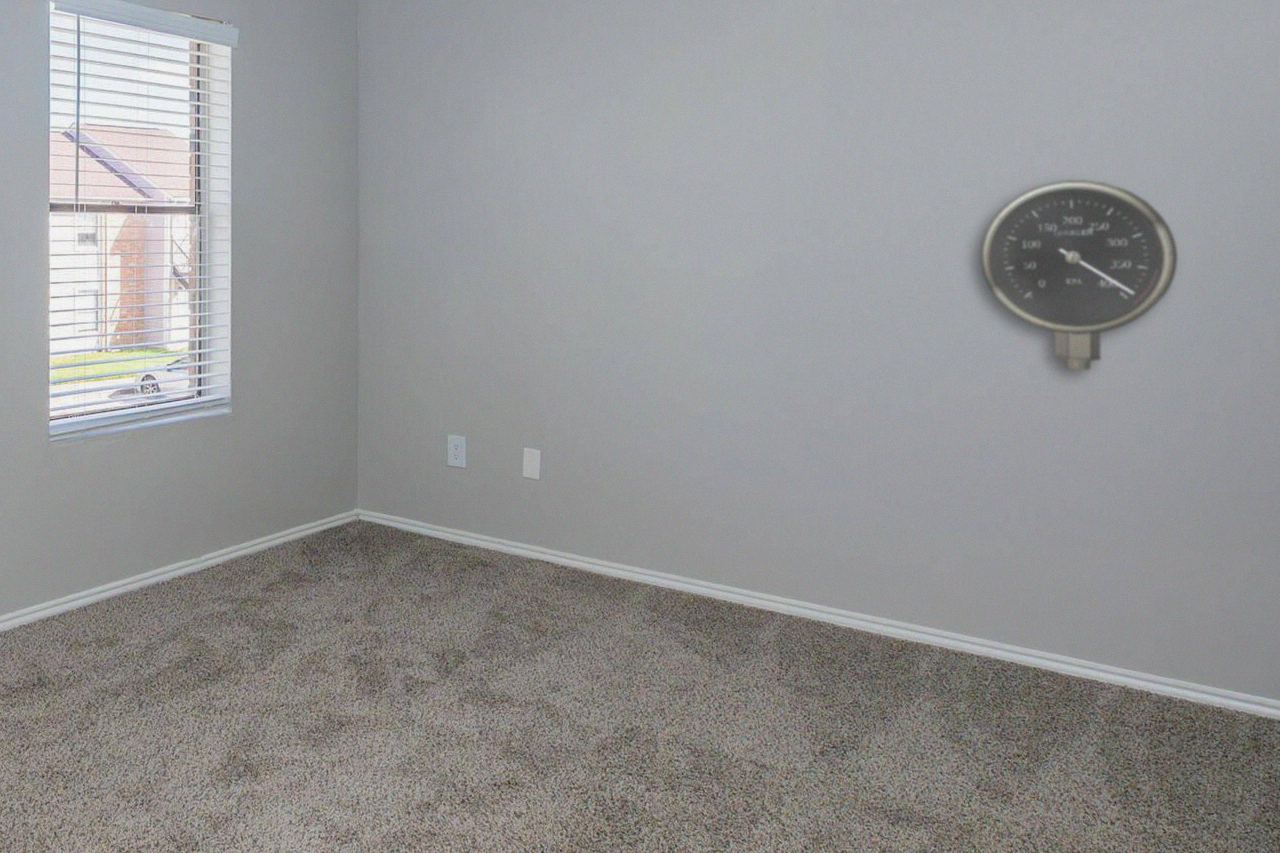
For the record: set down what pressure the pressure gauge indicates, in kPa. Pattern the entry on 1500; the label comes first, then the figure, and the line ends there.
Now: 390
